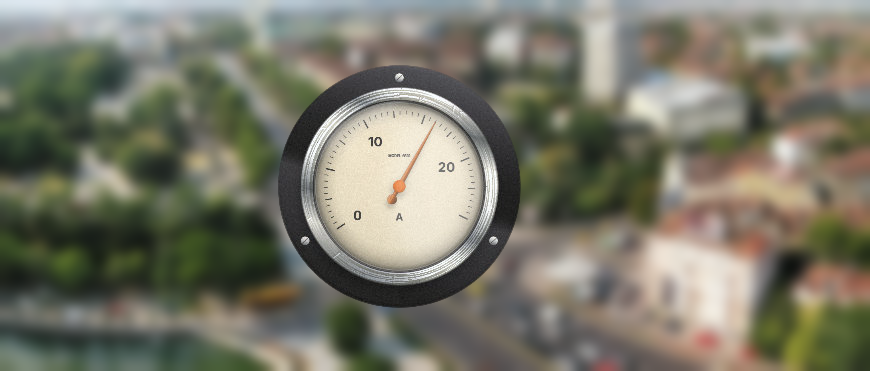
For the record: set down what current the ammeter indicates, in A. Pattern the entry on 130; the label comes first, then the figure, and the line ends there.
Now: 16
